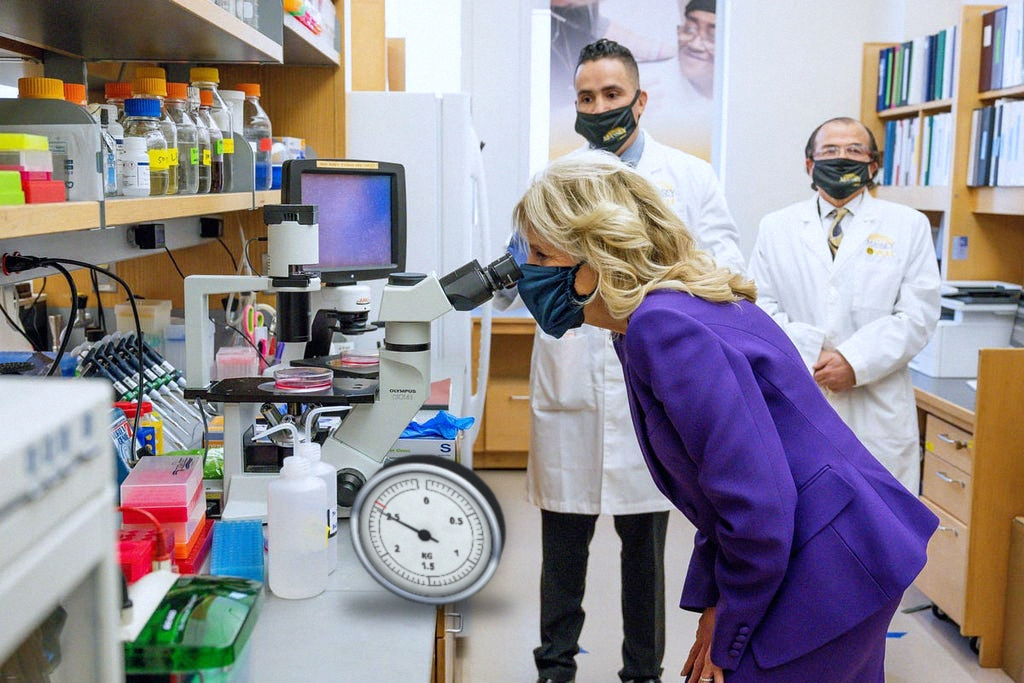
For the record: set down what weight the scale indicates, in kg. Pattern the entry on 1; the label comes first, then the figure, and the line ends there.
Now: 2.5
